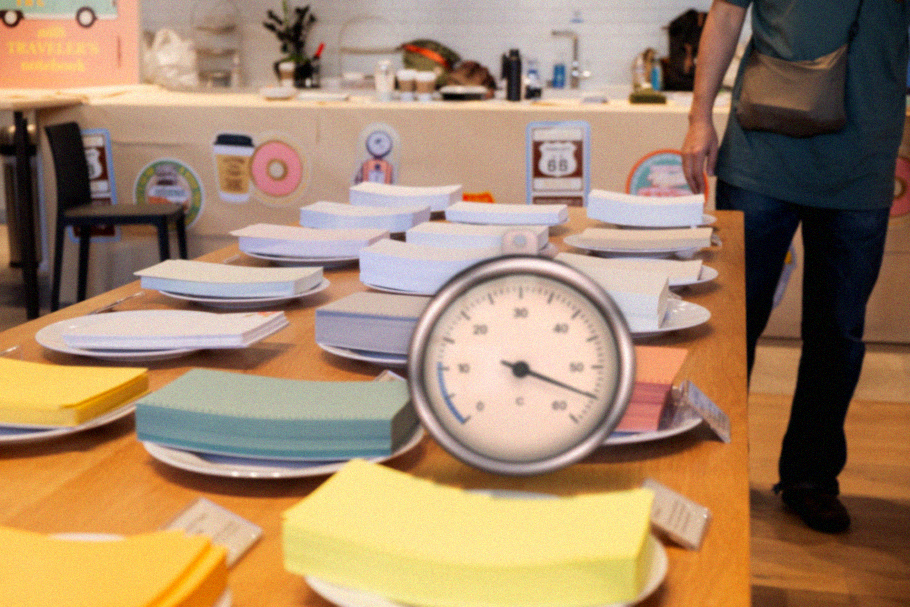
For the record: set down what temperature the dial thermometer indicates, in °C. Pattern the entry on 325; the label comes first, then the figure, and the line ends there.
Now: 55
